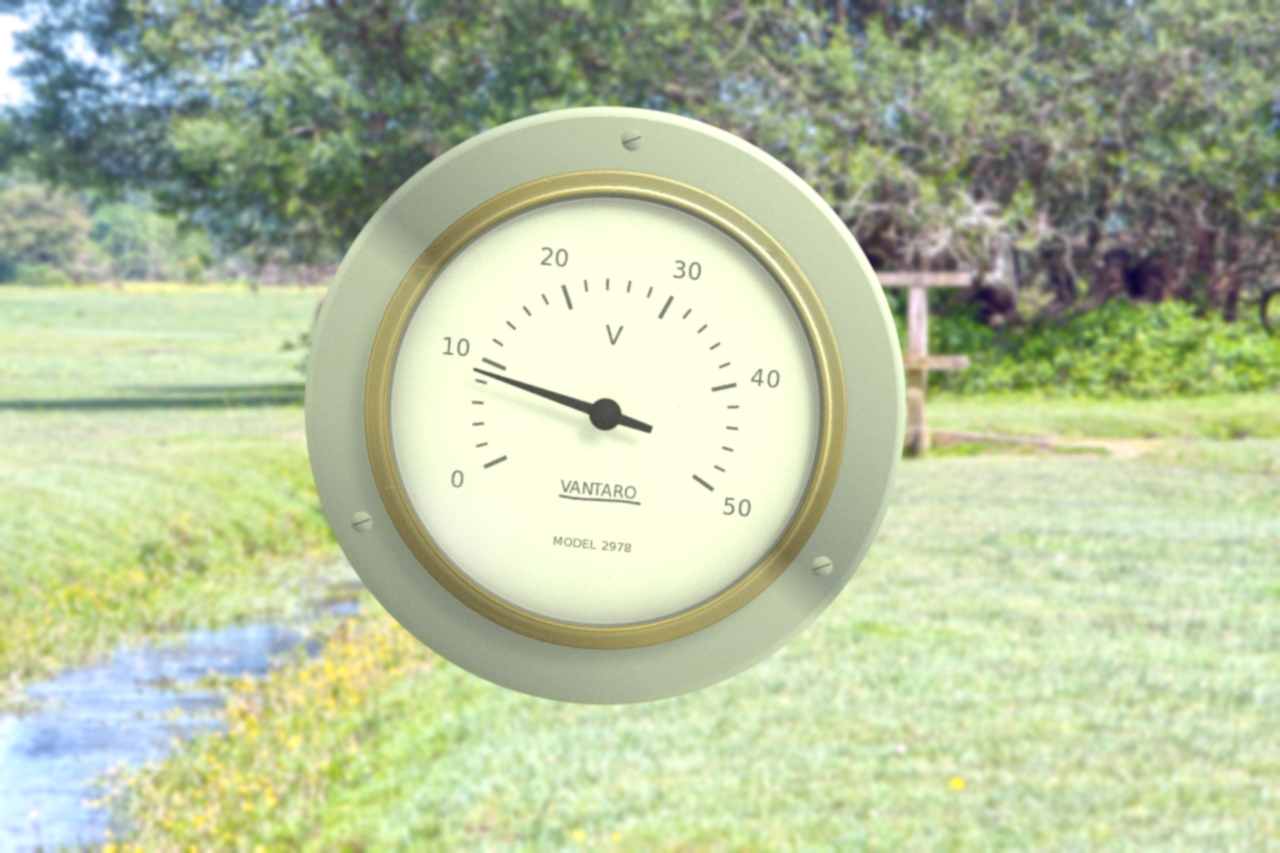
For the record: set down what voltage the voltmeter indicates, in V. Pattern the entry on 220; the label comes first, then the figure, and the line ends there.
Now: 9
